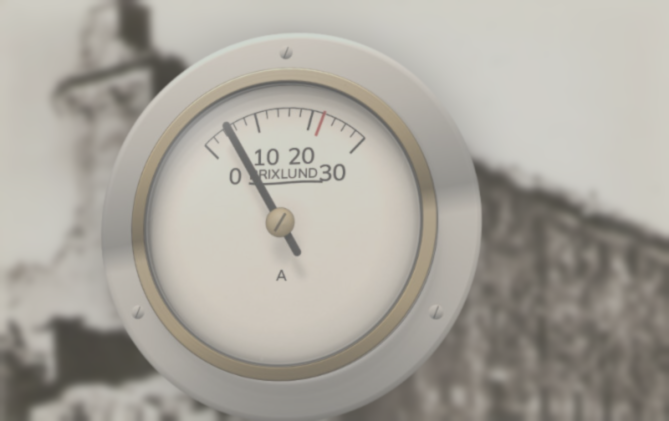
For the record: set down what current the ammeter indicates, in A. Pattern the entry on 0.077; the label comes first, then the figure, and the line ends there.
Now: 5
